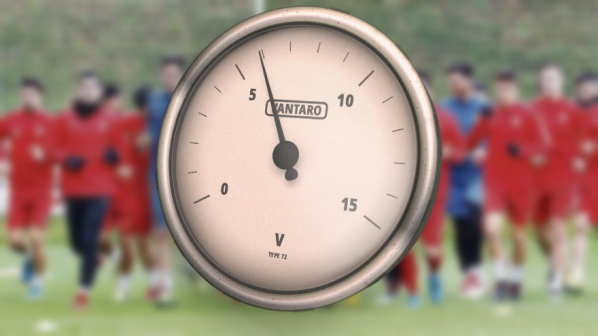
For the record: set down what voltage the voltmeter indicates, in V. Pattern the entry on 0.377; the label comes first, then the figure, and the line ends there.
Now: 6
